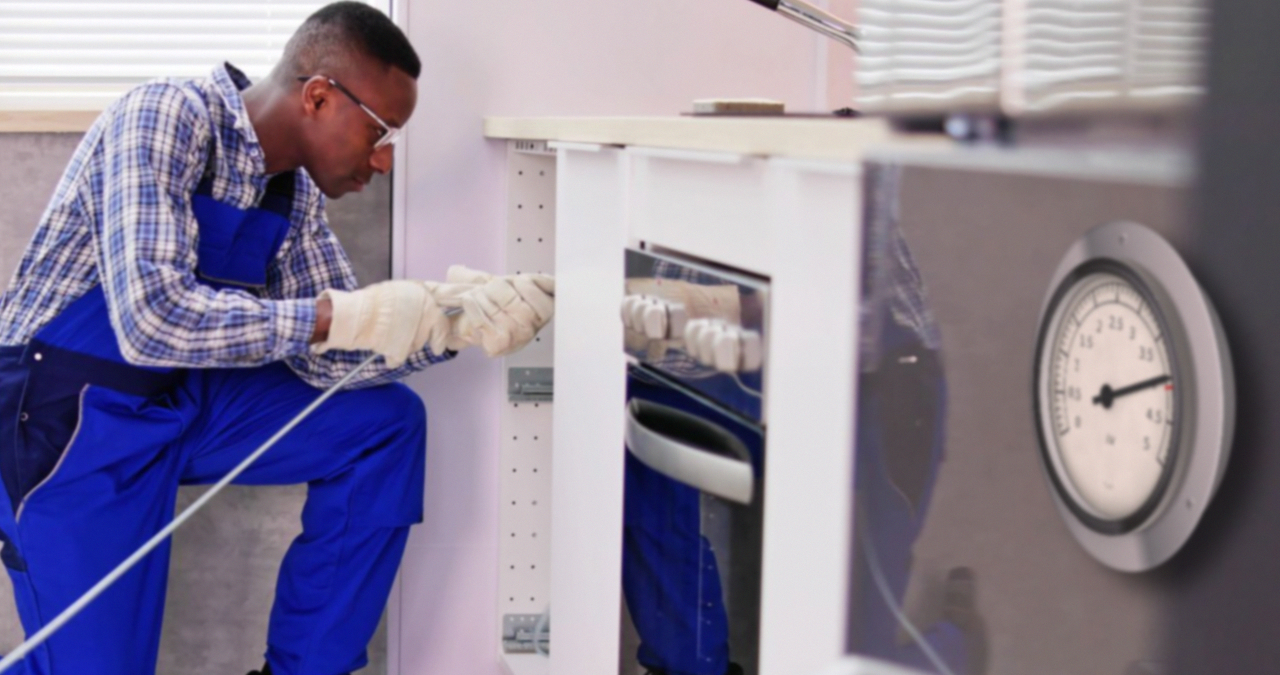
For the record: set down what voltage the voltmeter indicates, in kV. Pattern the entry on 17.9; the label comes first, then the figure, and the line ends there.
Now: 4
